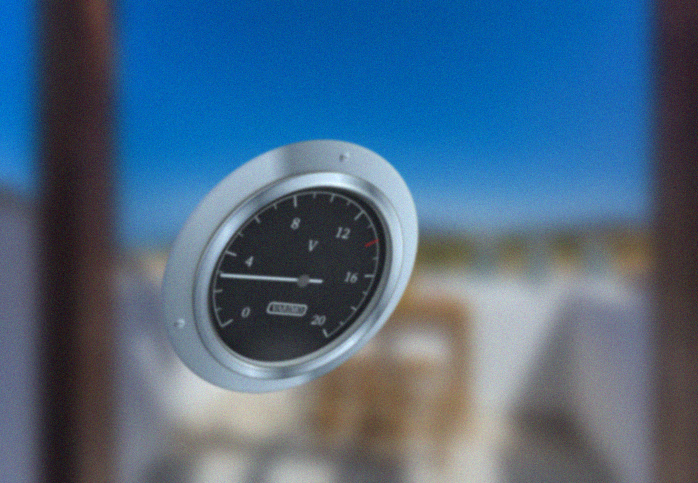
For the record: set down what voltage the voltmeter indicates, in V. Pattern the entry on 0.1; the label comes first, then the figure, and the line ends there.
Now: 3
